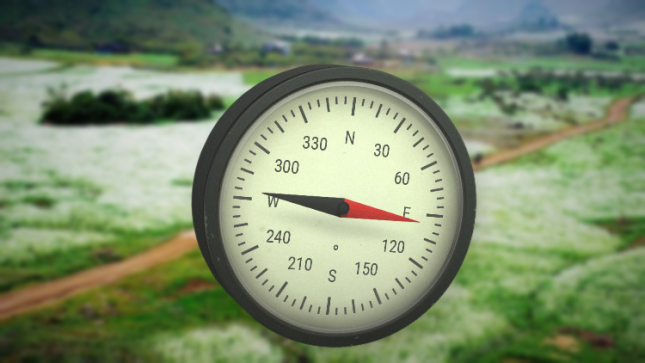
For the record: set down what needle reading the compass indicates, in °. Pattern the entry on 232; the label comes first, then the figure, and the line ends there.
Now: 95
